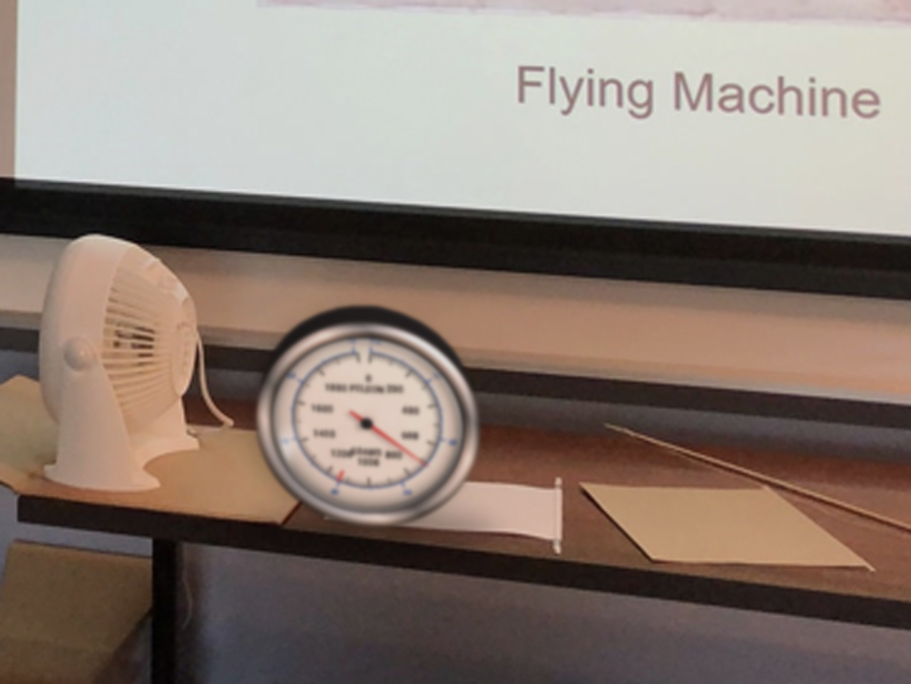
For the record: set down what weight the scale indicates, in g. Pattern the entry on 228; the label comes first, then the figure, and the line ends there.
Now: 700
